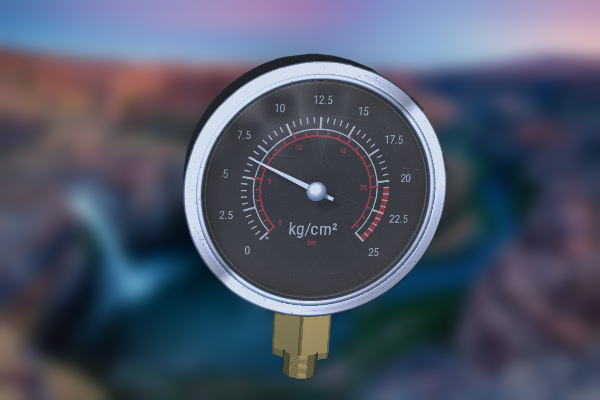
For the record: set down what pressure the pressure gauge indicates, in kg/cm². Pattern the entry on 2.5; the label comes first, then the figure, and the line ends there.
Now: 6.5
